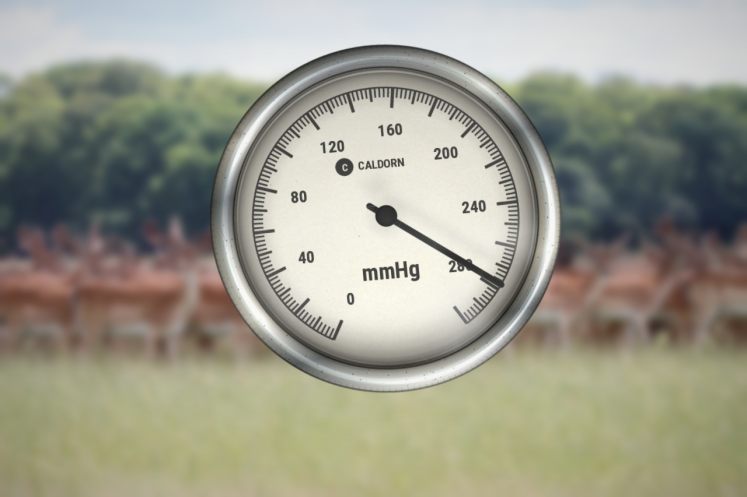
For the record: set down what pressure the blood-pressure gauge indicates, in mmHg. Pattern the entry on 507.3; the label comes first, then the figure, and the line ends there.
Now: 278
